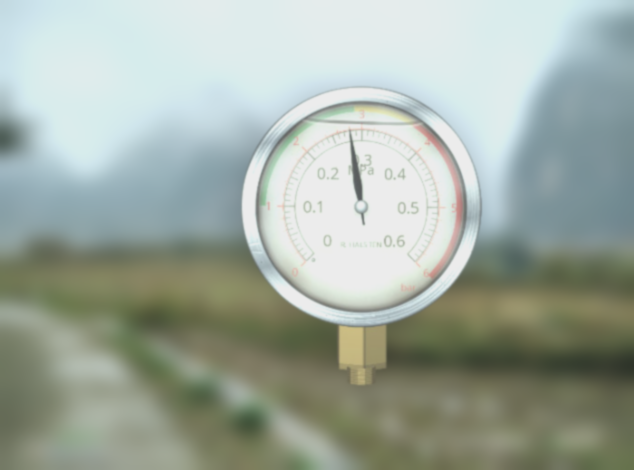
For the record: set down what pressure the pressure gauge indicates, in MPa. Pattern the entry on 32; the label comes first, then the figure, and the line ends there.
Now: 0.28
